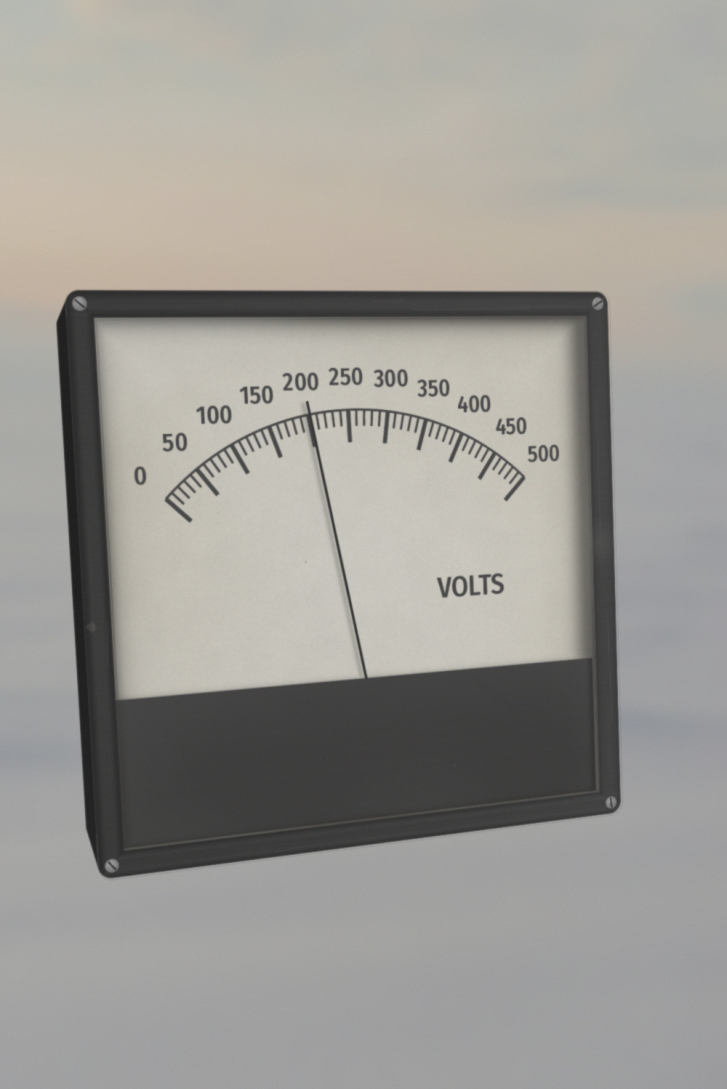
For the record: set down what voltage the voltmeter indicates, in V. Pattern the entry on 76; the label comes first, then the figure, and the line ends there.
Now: 200
